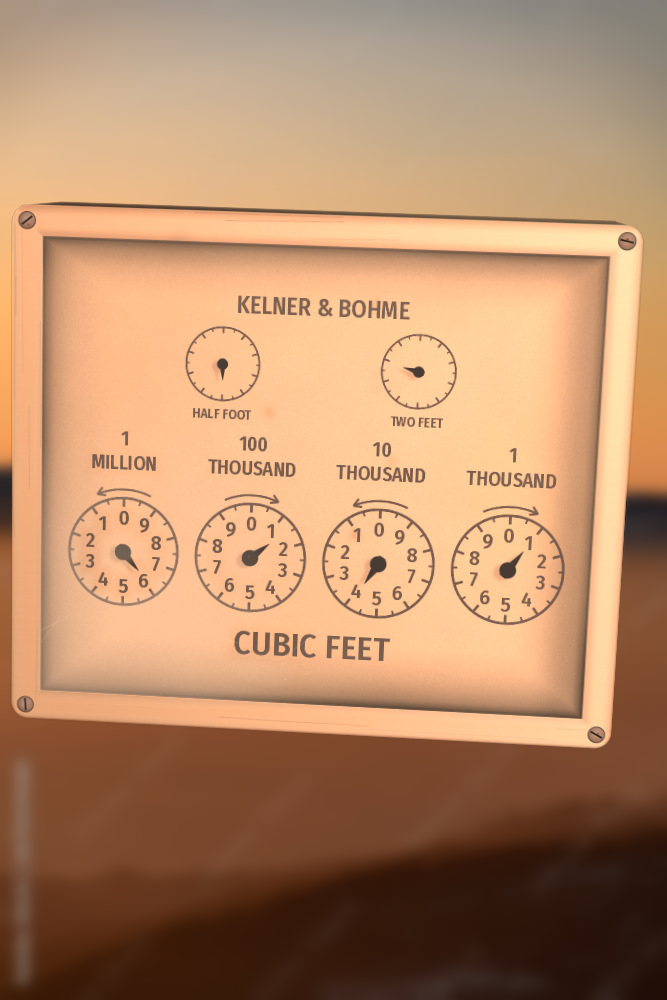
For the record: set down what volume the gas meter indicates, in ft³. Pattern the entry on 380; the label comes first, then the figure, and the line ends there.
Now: 614100
